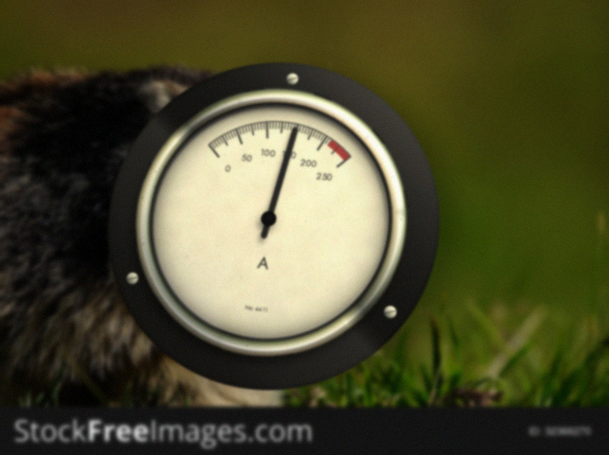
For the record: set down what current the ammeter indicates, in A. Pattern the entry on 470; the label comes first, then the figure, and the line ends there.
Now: 150
